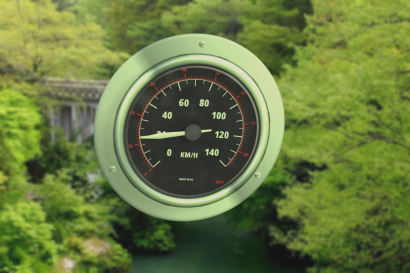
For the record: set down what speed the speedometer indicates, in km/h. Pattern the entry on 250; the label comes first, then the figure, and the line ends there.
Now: 20
